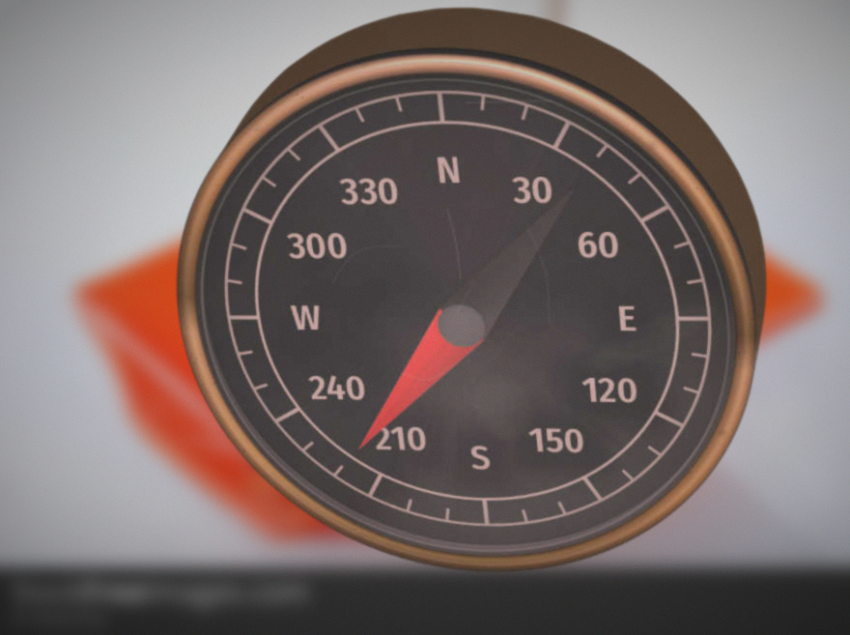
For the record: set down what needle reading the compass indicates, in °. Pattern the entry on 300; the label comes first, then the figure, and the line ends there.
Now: 220
